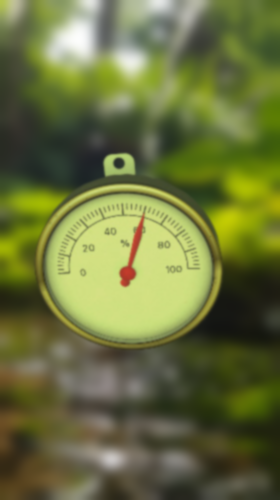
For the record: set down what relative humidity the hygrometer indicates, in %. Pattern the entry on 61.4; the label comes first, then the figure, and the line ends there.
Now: 60
